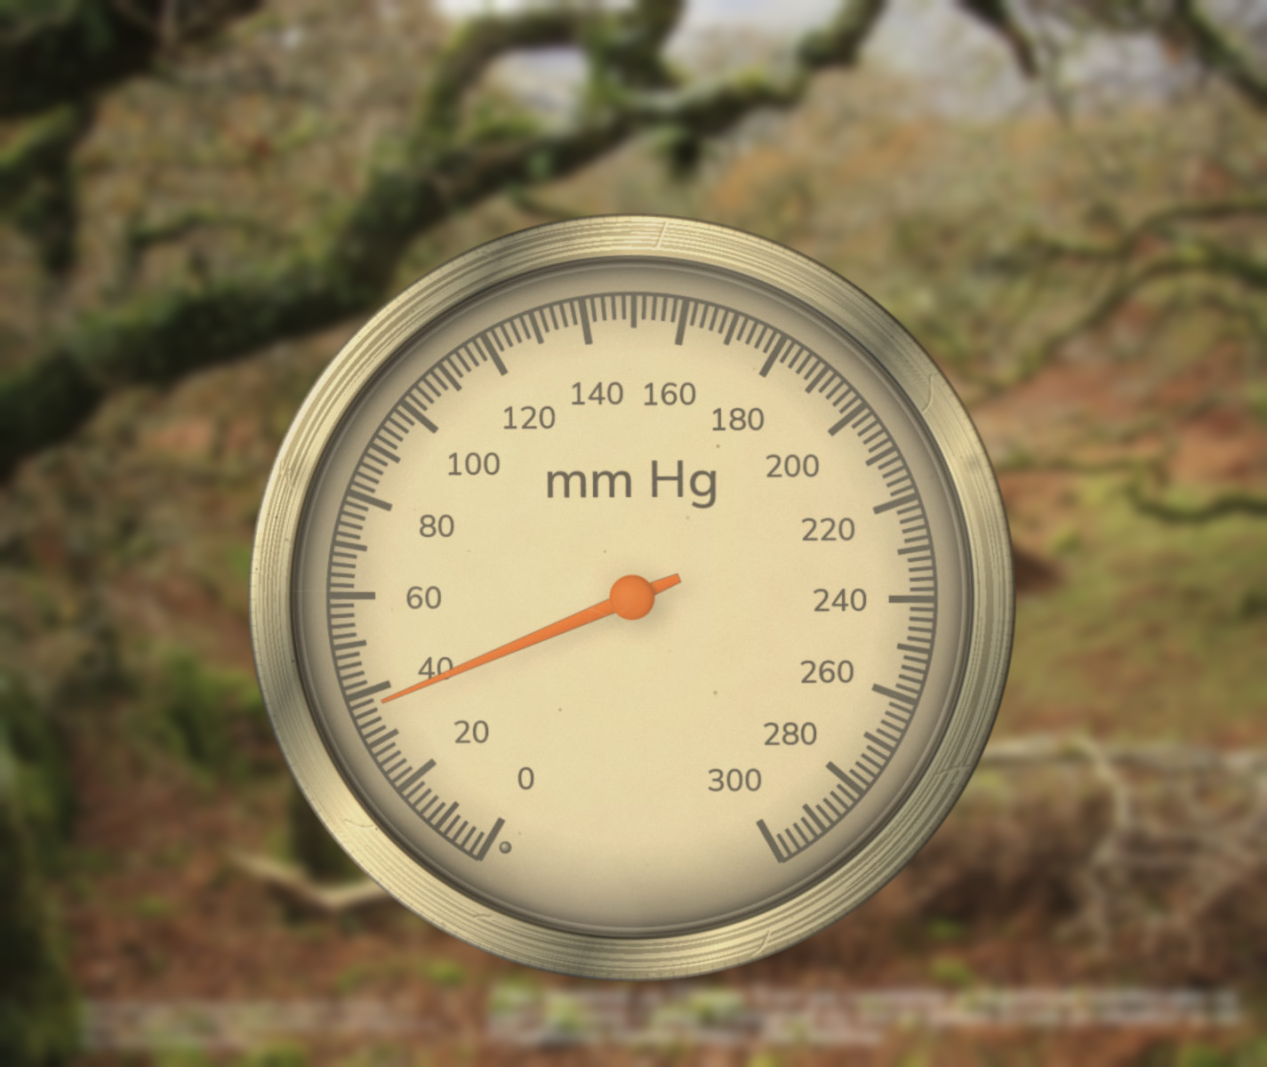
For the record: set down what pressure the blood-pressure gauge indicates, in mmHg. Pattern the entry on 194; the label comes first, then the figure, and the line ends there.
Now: 37
